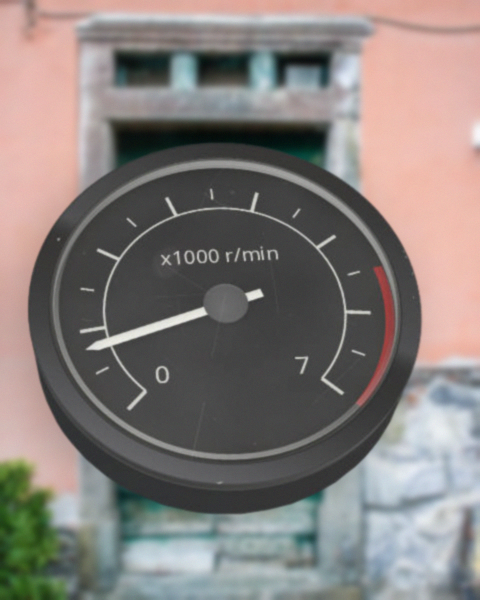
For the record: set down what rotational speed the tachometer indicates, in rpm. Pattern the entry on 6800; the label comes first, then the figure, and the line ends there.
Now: 750
